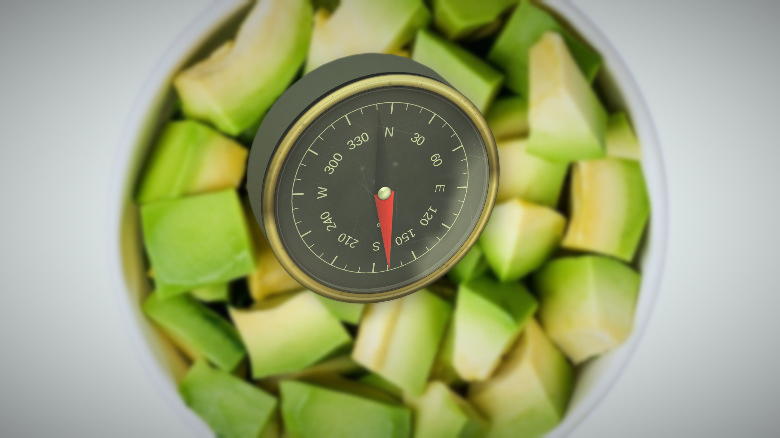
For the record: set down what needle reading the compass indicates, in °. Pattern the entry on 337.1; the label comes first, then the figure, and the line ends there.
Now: 170
